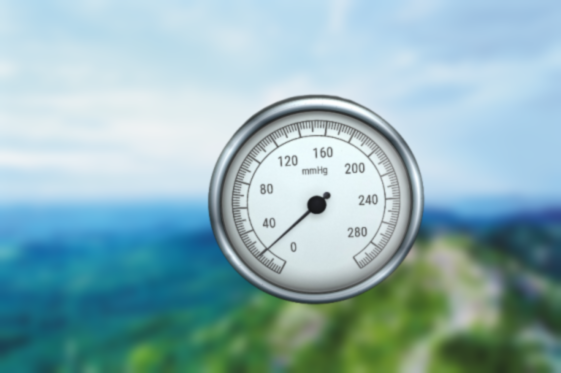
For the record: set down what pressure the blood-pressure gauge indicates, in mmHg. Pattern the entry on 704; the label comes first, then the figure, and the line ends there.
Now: 20
